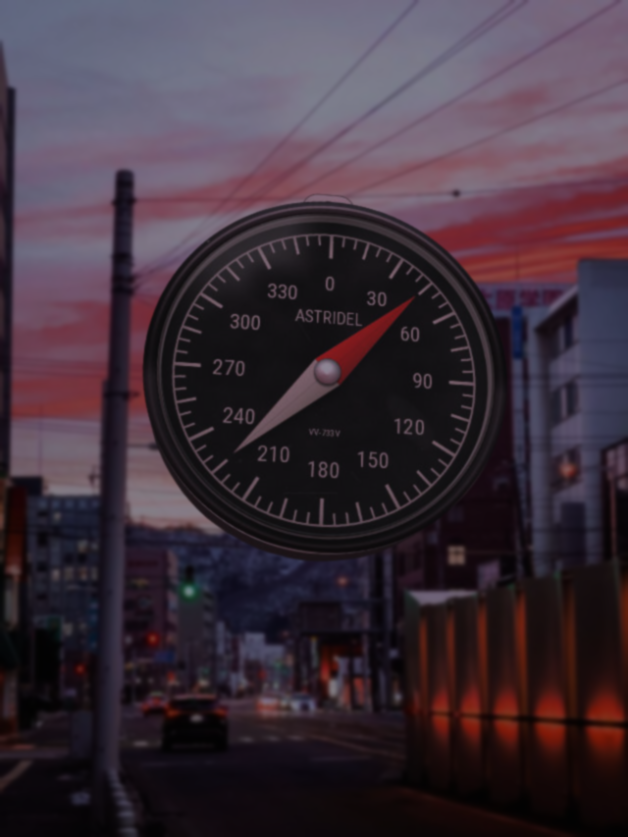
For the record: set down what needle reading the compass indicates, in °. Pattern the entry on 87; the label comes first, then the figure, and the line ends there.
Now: 45
